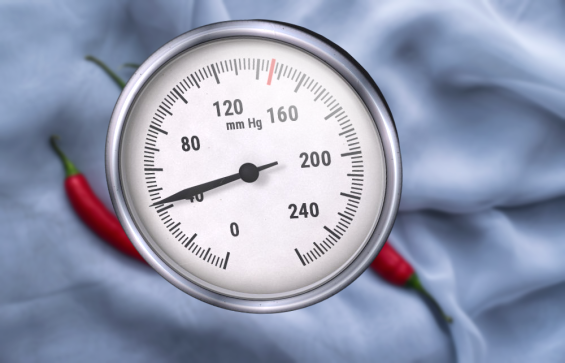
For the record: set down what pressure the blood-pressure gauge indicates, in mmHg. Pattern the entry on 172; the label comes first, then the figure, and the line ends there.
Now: 44
